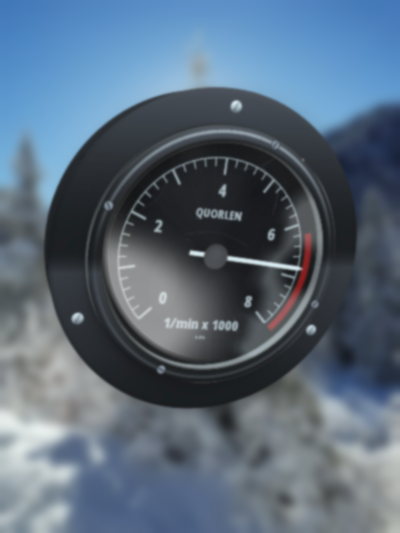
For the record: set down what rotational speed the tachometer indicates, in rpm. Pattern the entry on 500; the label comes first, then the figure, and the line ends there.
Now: 6800
